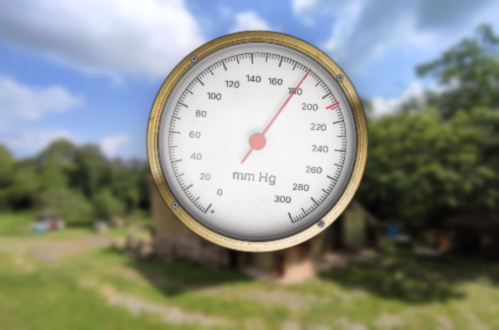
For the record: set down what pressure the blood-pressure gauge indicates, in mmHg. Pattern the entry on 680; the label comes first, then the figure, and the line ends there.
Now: 180
